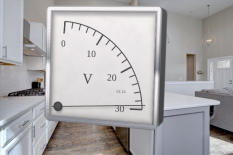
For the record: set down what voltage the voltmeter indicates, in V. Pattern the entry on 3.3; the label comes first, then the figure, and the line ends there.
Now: 29
